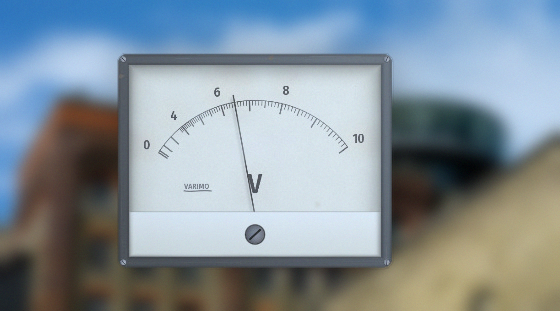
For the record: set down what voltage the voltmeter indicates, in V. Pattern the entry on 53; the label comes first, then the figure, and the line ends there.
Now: 6.5
